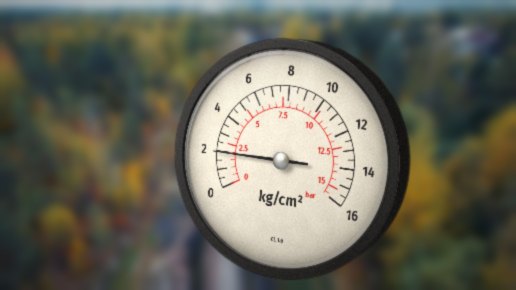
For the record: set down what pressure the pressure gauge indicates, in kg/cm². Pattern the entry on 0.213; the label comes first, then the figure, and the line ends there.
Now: 2
